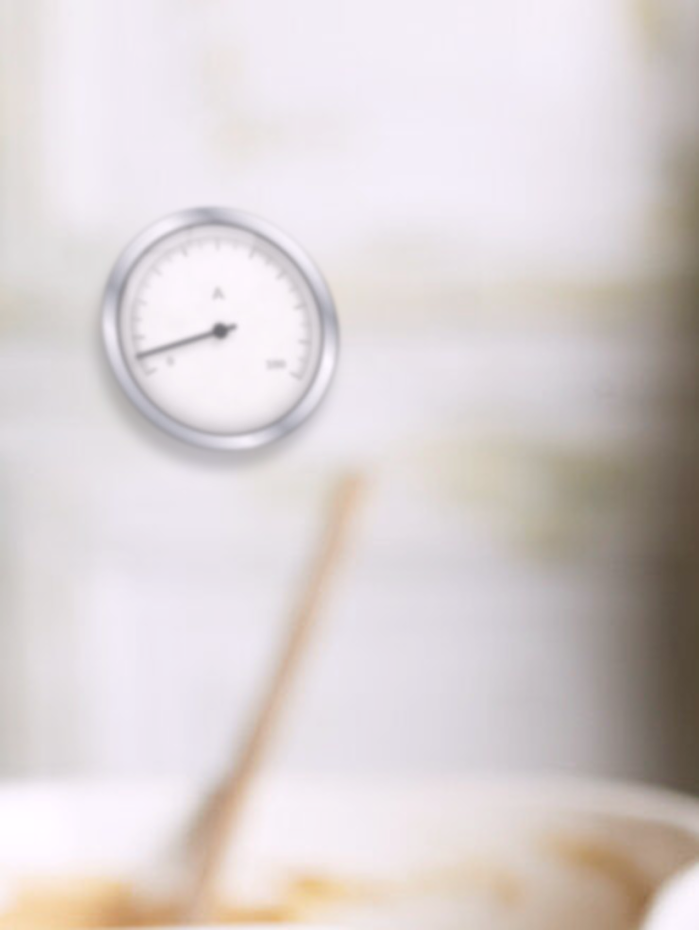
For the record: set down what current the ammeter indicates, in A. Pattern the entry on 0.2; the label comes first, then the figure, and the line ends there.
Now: 5
